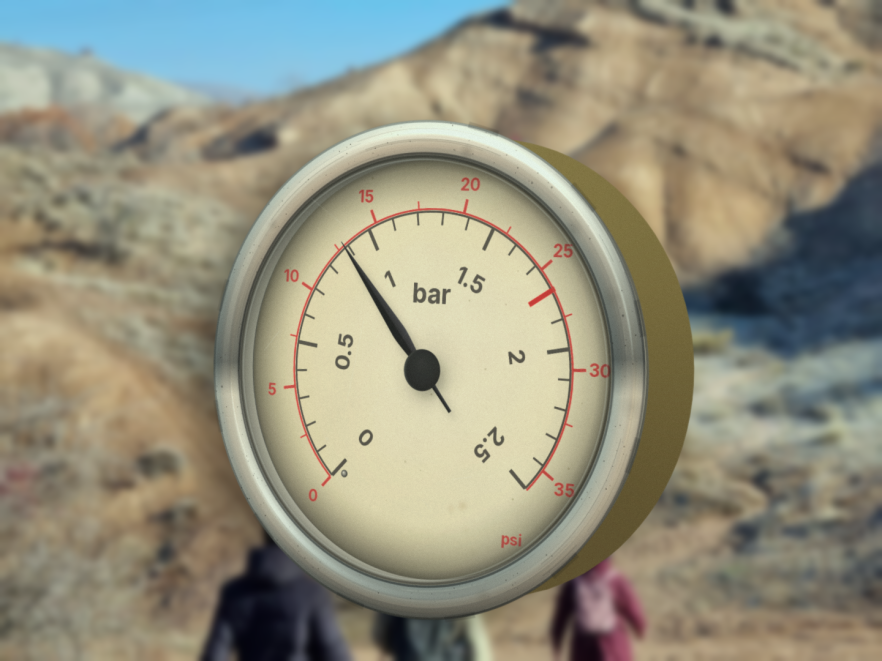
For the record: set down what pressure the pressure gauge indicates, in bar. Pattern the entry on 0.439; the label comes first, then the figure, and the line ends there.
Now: 0.9
